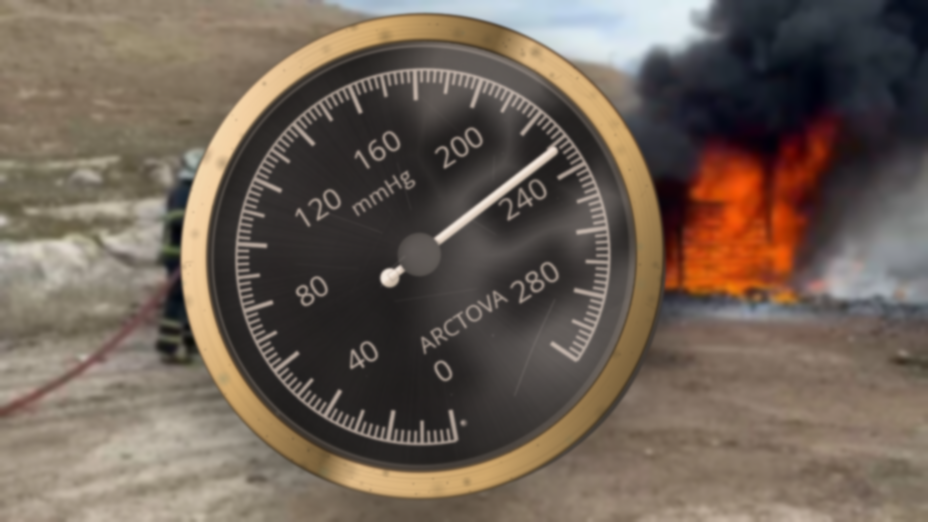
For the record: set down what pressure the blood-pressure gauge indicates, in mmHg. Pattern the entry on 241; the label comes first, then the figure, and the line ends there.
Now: 232
